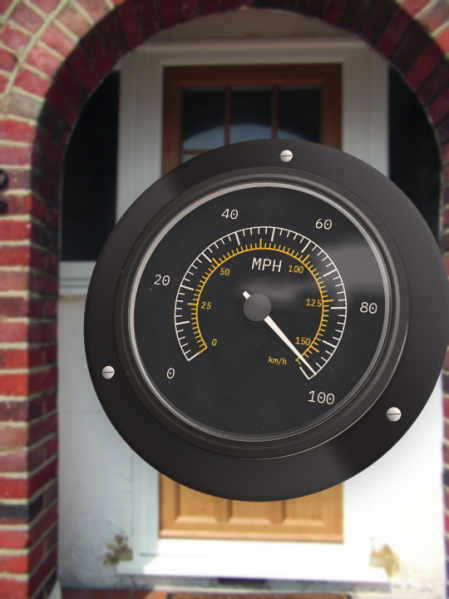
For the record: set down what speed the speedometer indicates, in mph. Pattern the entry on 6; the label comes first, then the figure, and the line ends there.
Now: 98
